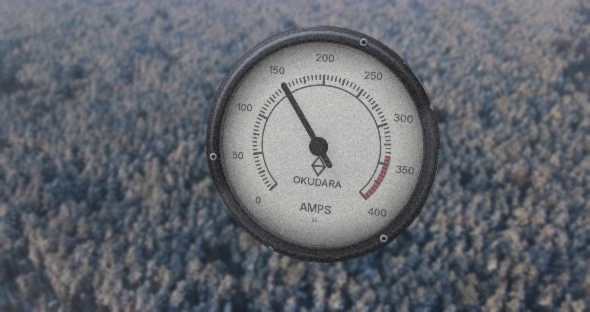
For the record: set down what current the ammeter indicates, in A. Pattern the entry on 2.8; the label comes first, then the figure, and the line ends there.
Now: 150
